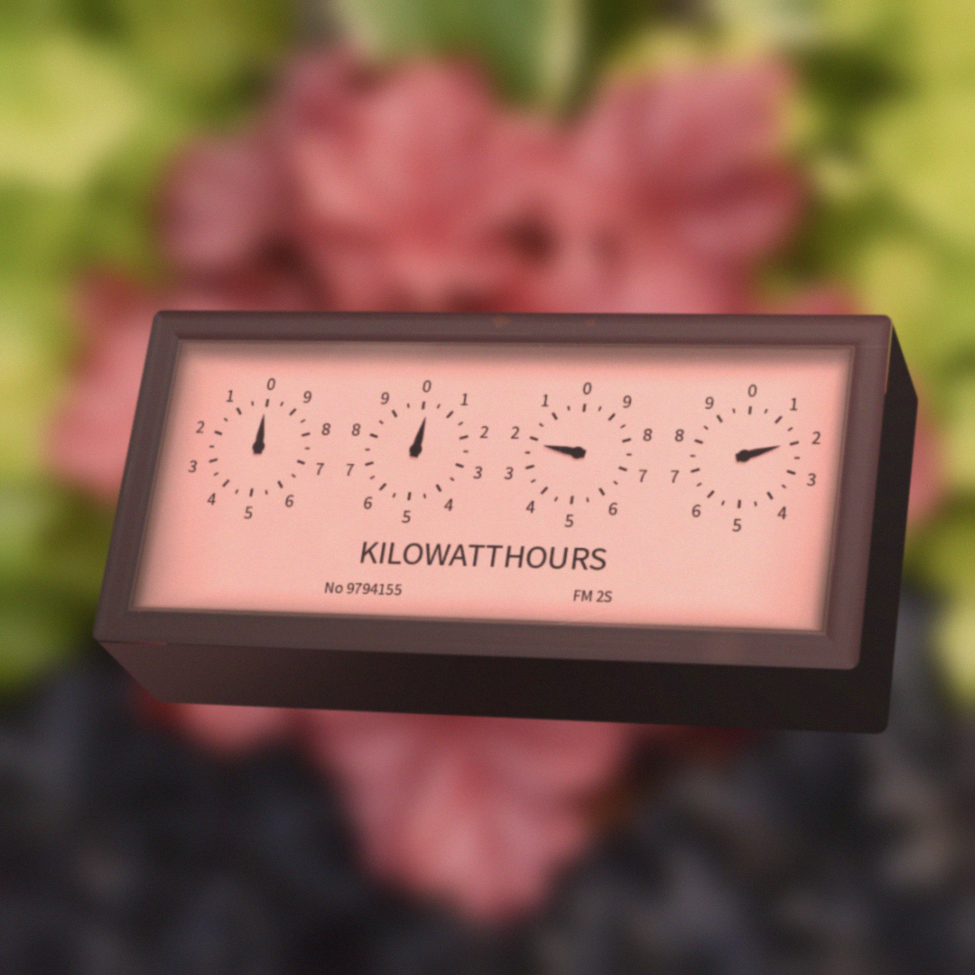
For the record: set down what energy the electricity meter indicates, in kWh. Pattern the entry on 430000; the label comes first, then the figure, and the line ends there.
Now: 22
